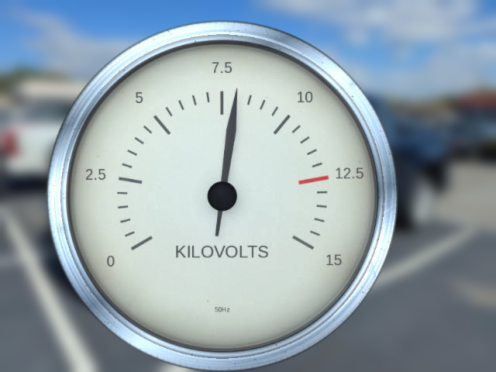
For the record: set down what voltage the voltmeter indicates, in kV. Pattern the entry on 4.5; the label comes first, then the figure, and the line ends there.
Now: 8
